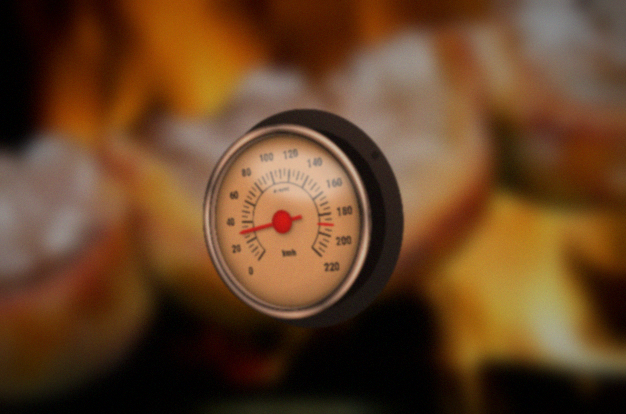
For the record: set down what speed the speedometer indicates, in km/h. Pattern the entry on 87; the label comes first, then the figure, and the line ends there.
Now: 30
